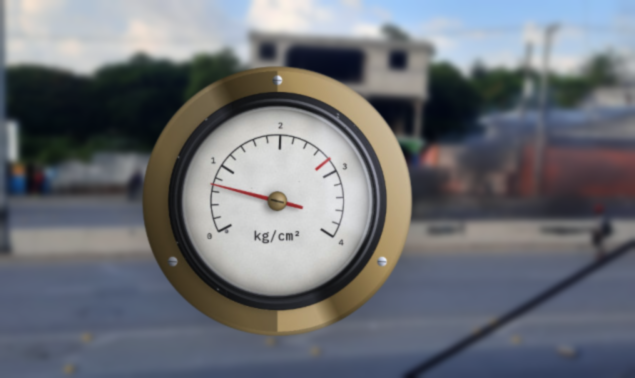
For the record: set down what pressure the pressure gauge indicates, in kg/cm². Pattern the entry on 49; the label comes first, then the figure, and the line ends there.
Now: 0.7
